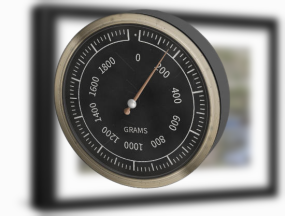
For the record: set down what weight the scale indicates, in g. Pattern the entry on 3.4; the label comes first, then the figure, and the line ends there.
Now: 160
